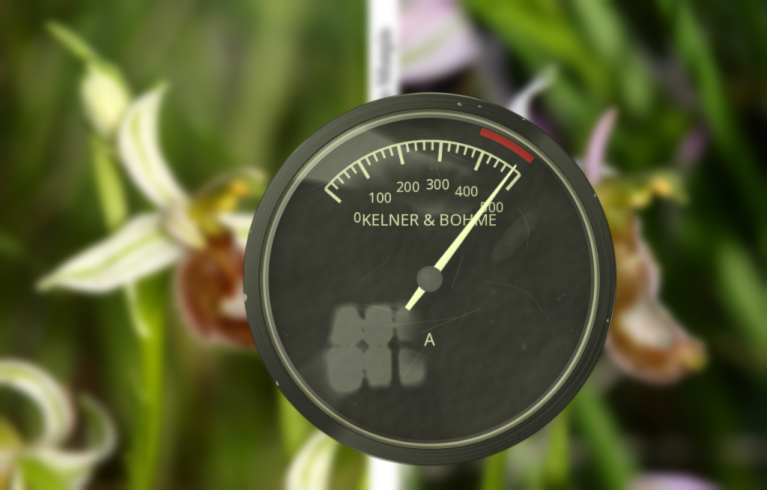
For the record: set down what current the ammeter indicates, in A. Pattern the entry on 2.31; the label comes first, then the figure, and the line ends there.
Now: 480
